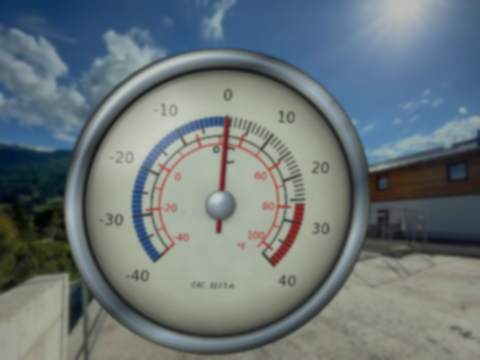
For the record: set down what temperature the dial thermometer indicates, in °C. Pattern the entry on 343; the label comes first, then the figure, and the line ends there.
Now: 0
